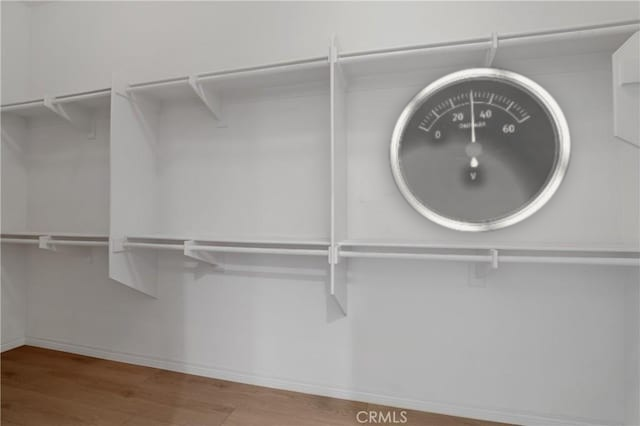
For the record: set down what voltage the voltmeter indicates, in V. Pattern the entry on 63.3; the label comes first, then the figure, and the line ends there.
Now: 30
